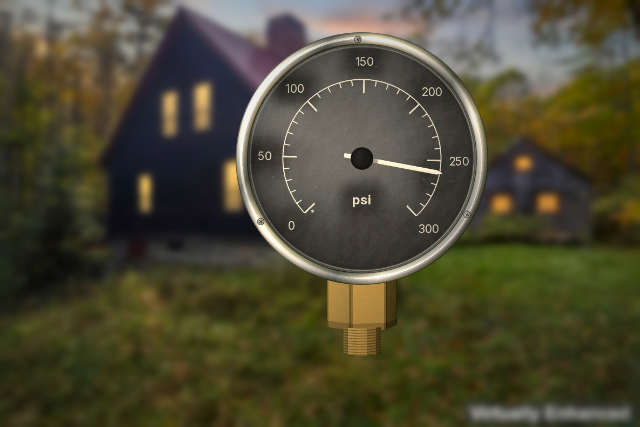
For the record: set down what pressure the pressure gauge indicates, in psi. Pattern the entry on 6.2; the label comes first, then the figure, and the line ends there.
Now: 260
